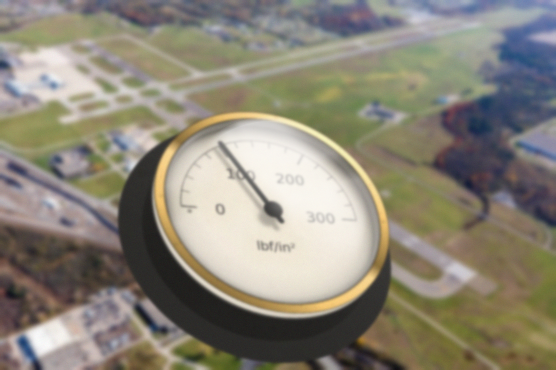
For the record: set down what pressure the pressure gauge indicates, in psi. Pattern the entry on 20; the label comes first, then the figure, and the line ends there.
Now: 100
